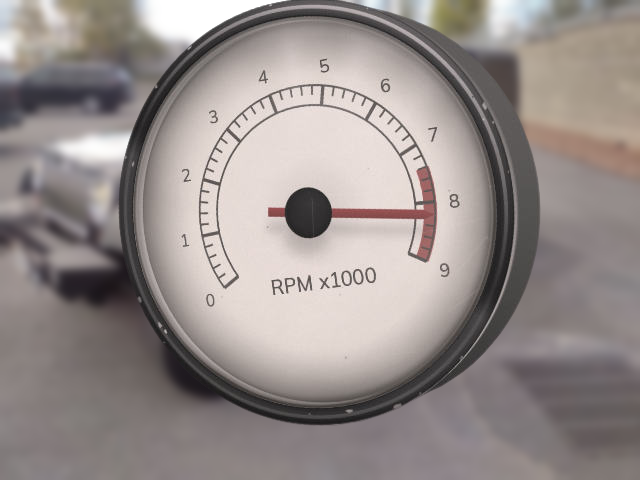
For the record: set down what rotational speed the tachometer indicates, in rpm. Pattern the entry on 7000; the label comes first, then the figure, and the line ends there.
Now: 8200
